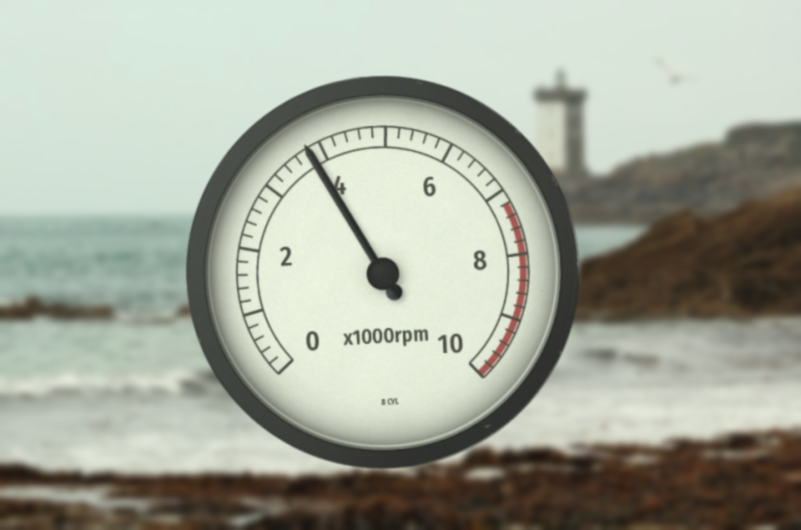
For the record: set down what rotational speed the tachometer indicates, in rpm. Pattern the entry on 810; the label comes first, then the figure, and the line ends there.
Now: 3800
